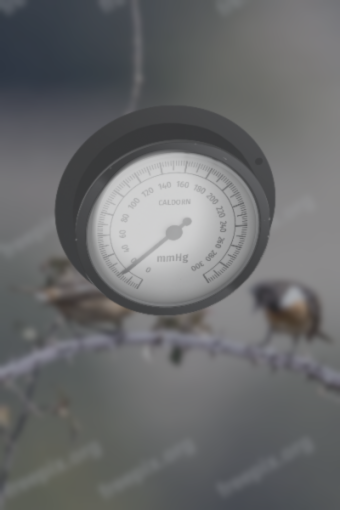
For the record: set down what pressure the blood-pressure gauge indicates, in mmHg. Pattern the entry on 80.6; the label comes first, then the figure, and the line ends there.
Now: 20
